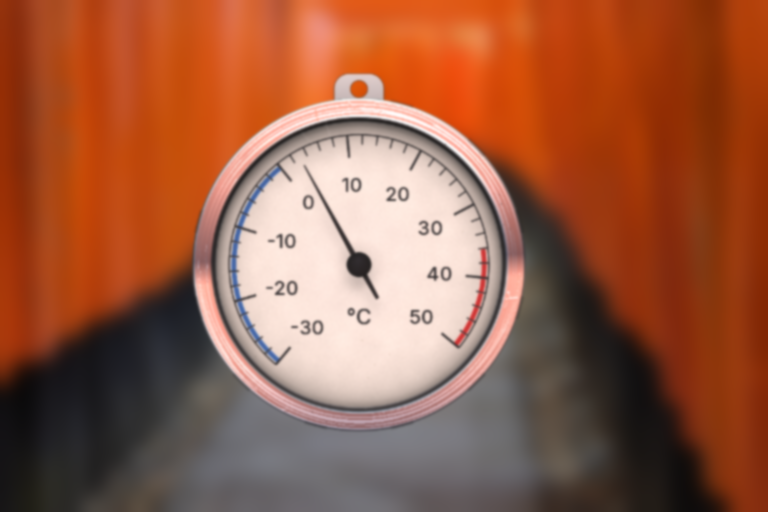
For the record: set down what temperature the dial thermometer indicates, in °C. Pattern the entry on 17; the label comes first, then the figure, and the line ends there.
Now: 3
